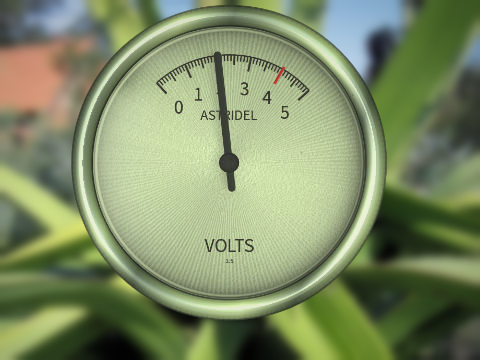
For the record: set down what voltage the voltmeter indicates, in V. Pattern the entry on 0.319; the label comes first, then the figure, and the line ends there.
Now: 2
